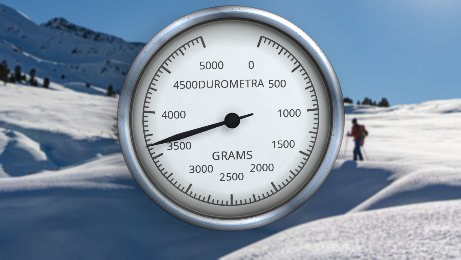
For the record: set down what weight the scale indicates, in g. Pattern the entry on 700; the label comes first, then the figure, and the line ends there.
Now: 3650
